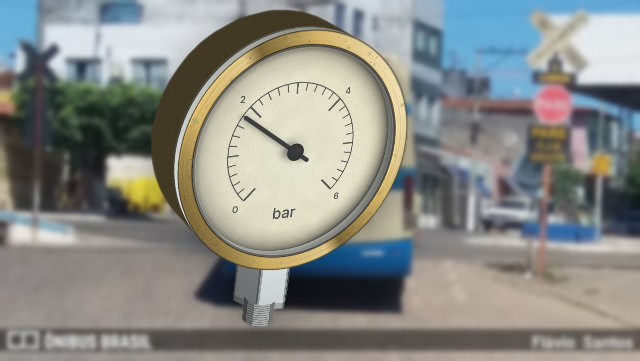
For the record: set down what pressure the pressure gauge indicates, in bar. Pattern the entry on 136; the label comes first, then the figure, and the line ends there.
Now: 1.8
